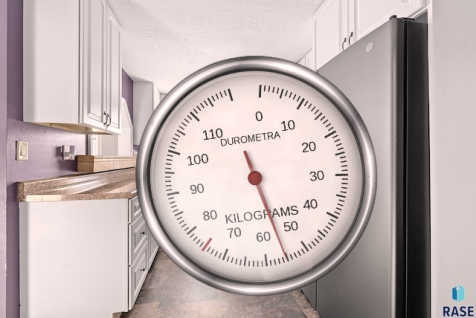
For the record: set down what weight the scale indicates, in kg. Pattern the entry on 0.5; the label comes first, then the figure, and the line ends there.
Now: 55
